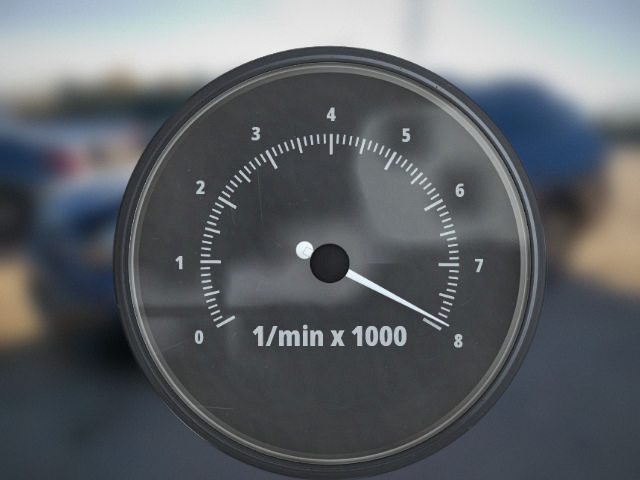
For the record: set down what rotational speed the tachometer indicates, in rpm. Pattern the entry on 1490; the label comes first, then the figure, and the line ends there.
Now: 7900
